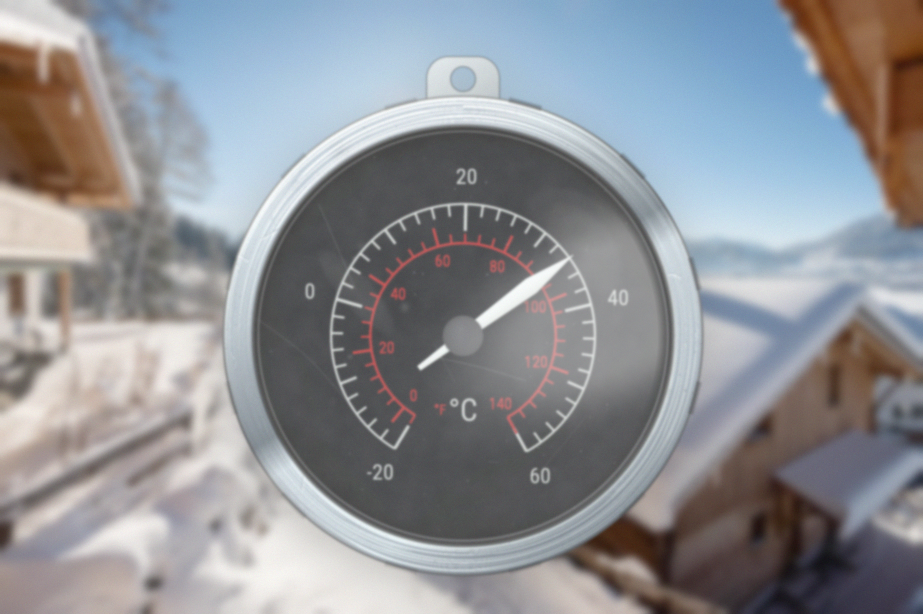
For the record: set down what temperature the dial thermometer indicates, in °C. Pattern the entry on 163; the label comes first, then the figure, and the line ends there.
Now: 34
